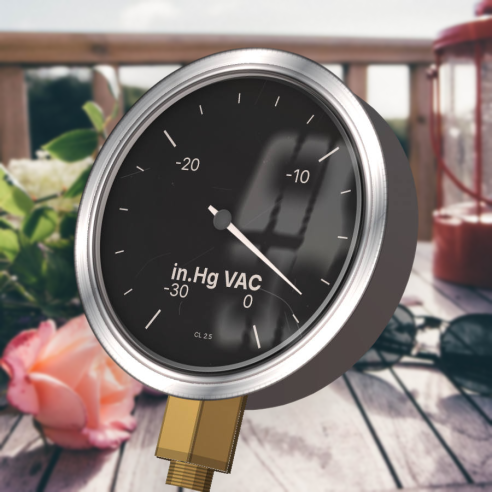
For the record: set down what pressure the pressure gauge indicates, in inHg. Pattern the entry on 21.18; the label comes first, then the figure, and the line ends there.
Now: -3
